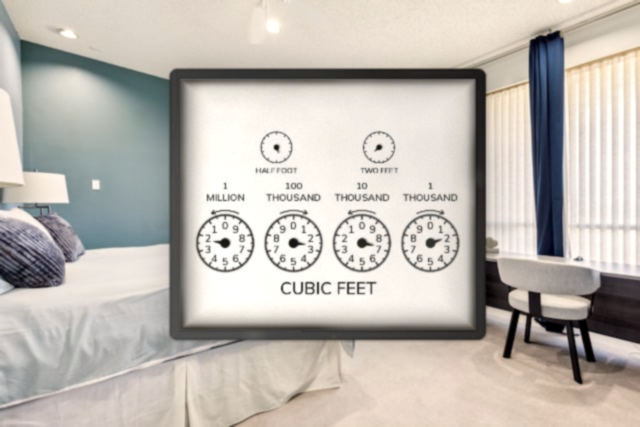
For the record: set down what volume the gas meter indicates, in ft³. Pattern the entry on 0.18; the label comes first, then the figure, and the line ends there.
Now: 227200
